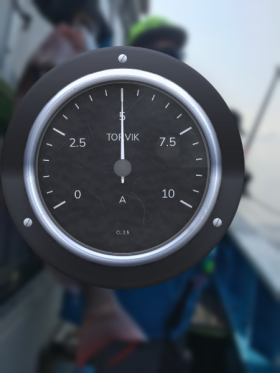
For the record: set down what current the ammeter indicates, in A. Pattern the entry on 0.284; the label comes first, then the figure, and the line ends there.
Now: 5
